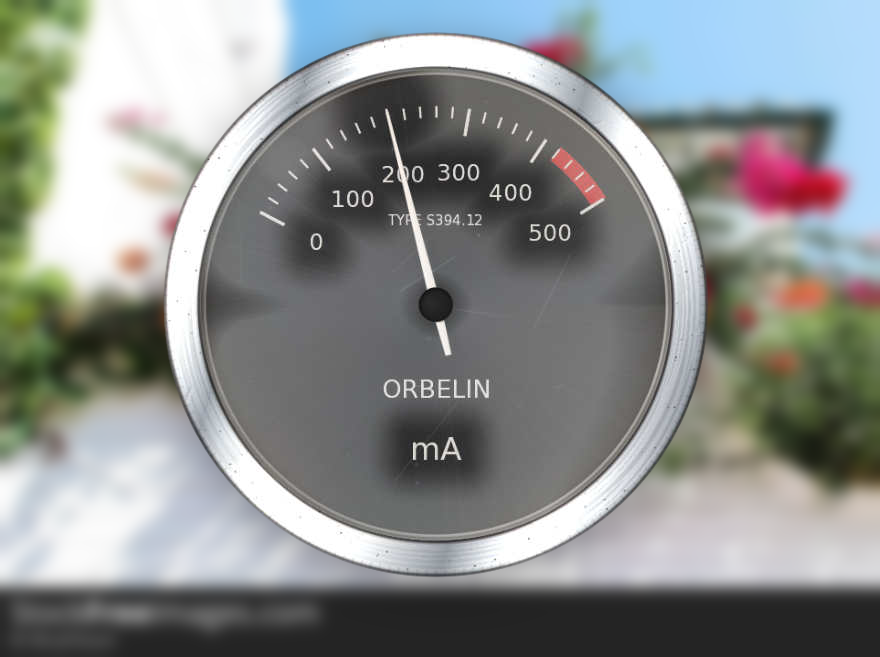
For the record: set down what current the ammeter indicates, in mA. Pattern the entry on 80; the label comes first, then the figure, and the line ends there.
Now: 200
